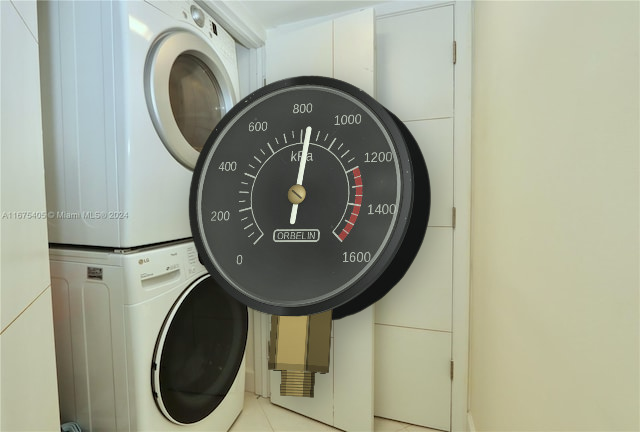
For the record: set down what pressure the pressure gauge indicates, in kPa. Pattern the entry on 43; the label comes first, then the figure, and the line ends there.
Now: 850
